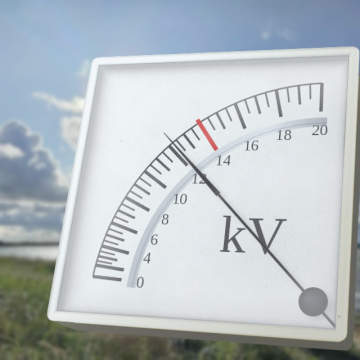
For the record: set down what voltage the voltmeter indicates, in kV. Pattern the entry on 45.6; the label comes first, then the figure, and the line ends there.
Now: 12.25
